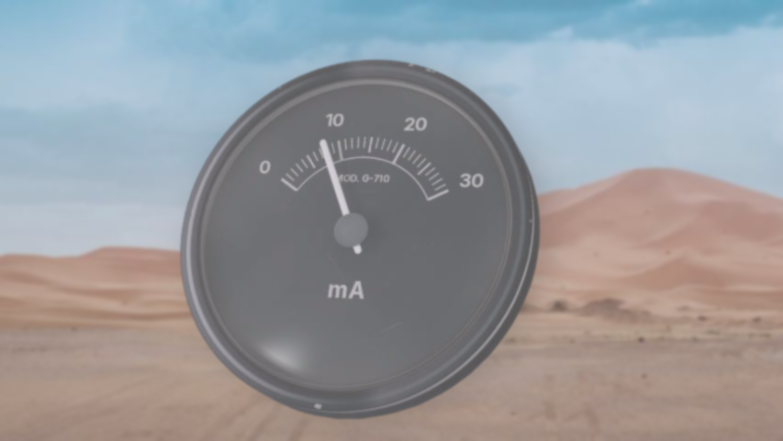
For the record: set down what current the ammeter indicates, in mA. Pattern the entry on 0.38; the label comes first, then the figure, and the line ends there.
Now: 8
